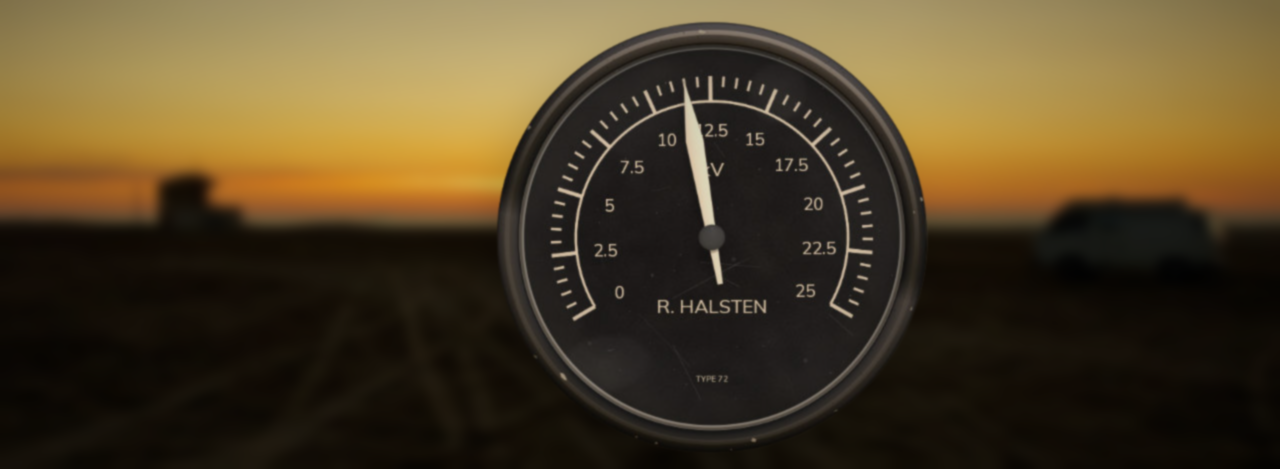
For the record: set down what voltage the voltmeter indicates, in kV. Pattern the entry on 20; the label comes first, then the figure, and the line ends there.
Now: 11.5
